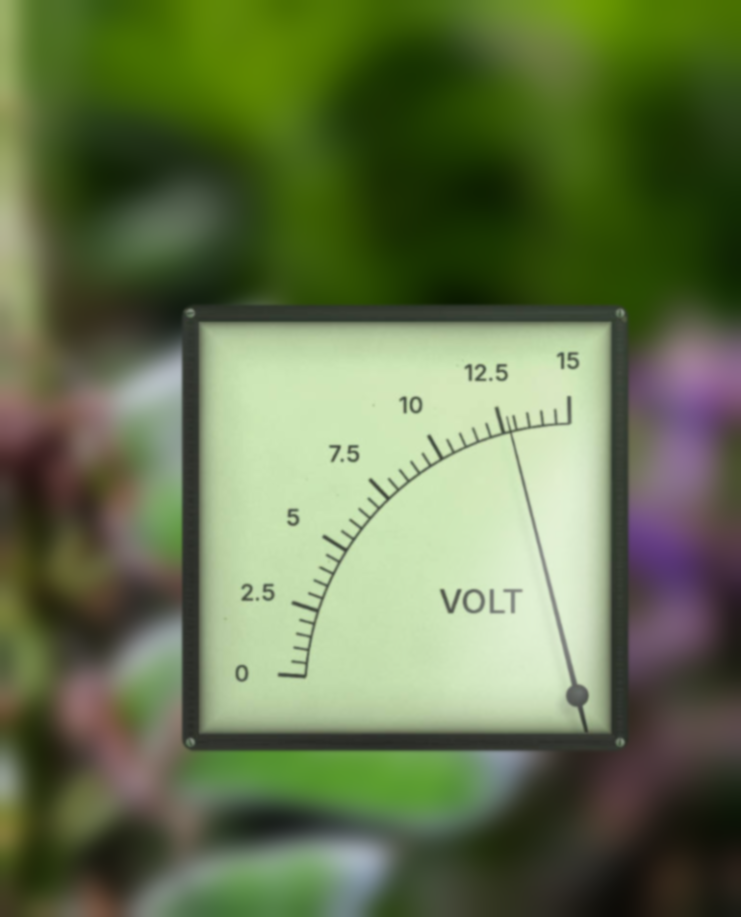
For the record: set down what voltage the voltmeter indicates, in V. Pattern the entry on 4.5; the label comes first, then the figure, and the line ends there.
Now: 12.75
